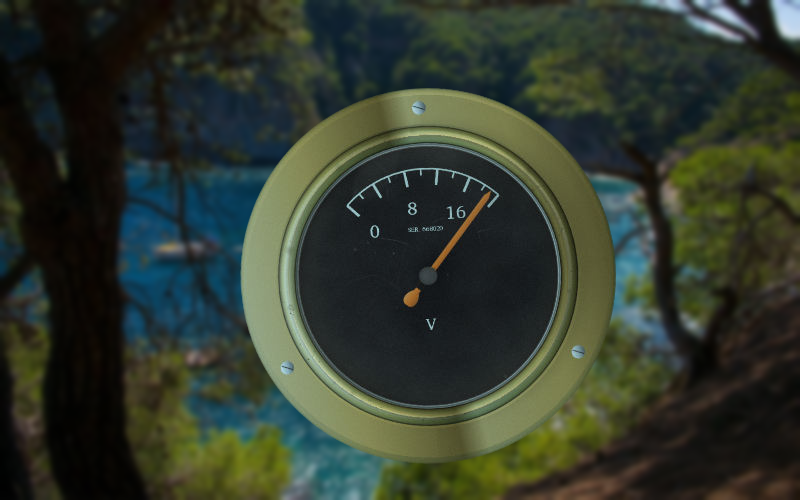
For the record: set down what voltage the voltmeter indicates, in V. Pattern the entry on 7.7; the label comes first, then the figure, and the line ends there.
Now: 19
